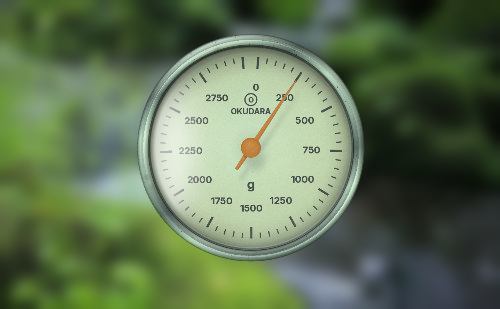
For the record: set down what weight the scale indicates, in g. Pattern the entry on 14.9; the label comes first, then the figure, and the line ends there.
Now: 250
